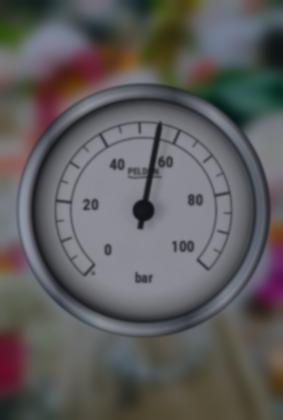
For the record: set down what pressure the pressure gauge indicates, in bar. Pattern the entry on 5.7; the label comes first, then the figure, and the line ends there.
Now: 55
